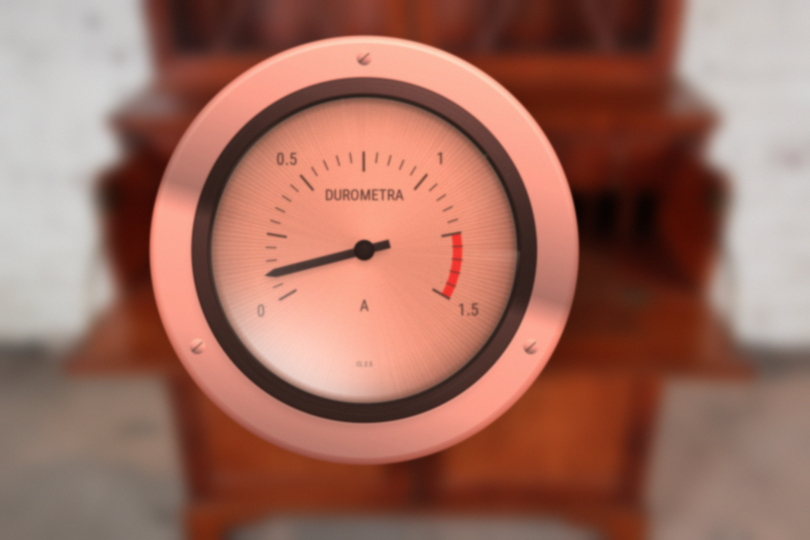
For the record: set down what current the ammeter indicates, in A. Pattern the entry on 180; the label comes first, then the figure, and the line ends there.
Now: 0.1
